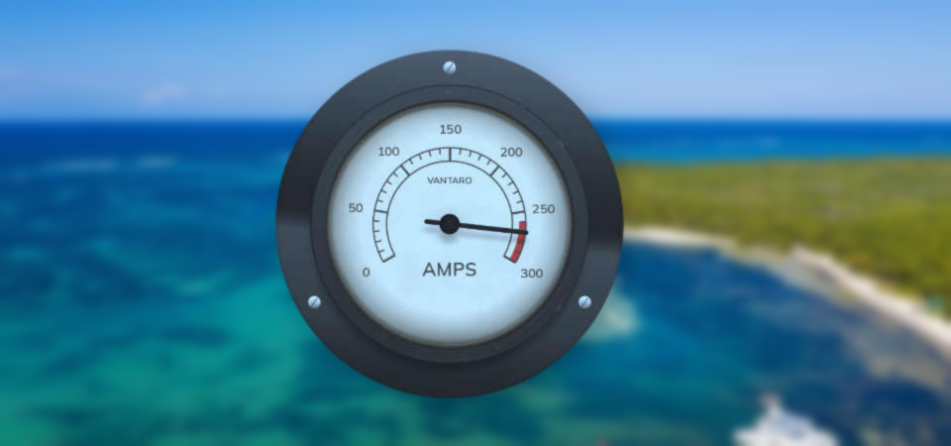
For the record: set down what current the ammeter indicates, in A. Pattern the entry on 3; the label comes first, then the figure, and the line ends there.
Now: 270
